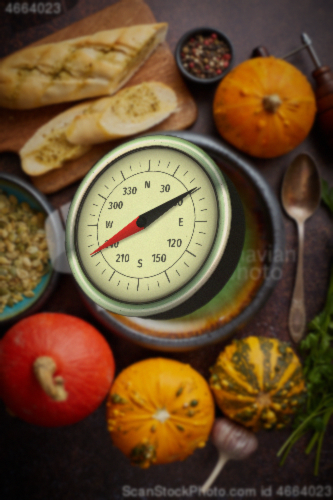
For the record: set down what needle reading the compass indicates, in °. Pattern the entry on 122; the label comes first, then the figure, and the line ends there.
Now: 240
